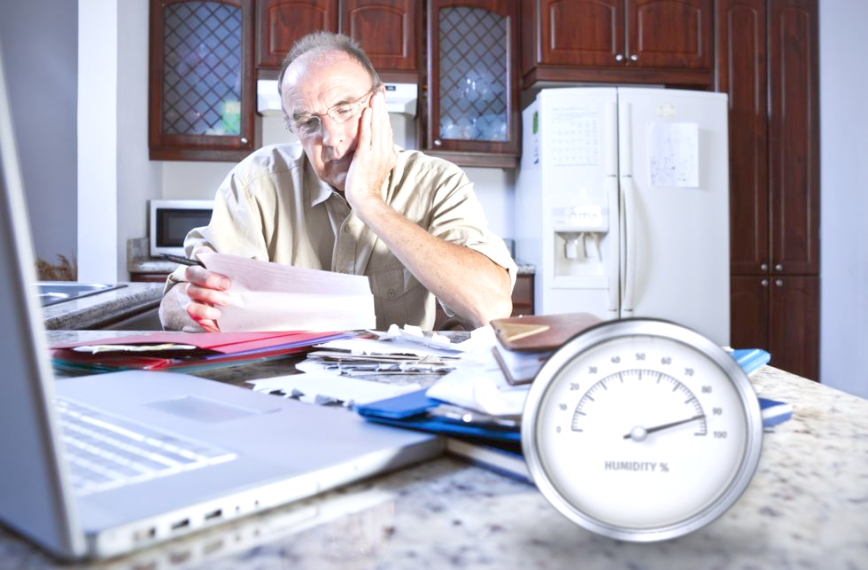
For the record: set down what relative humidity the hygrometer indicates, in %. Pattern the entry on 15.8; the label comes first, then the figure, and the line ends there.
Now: 90
